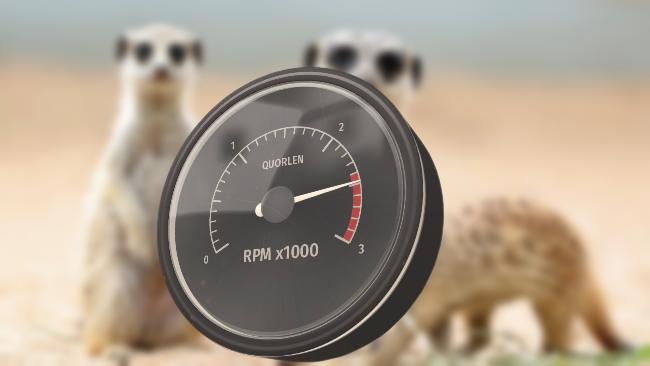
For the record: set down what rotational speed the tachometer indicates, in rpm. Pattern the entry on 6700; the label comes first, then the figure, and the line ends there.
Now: 2500
